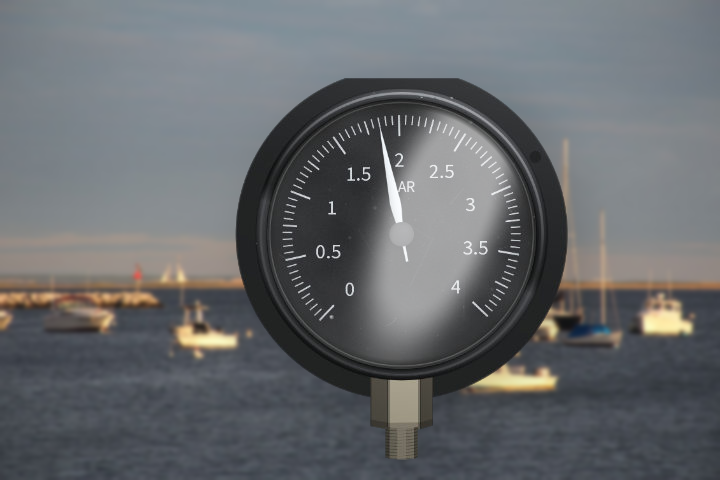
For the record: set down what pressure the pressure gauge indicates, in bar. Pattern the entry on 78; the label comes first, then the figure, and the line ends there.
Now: 1.85
